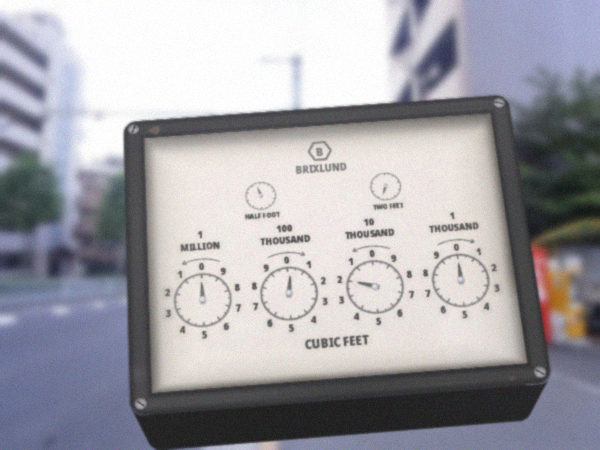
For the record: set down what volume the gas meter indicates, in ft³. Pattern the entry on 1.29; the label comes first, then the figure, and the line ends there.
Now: 2000
